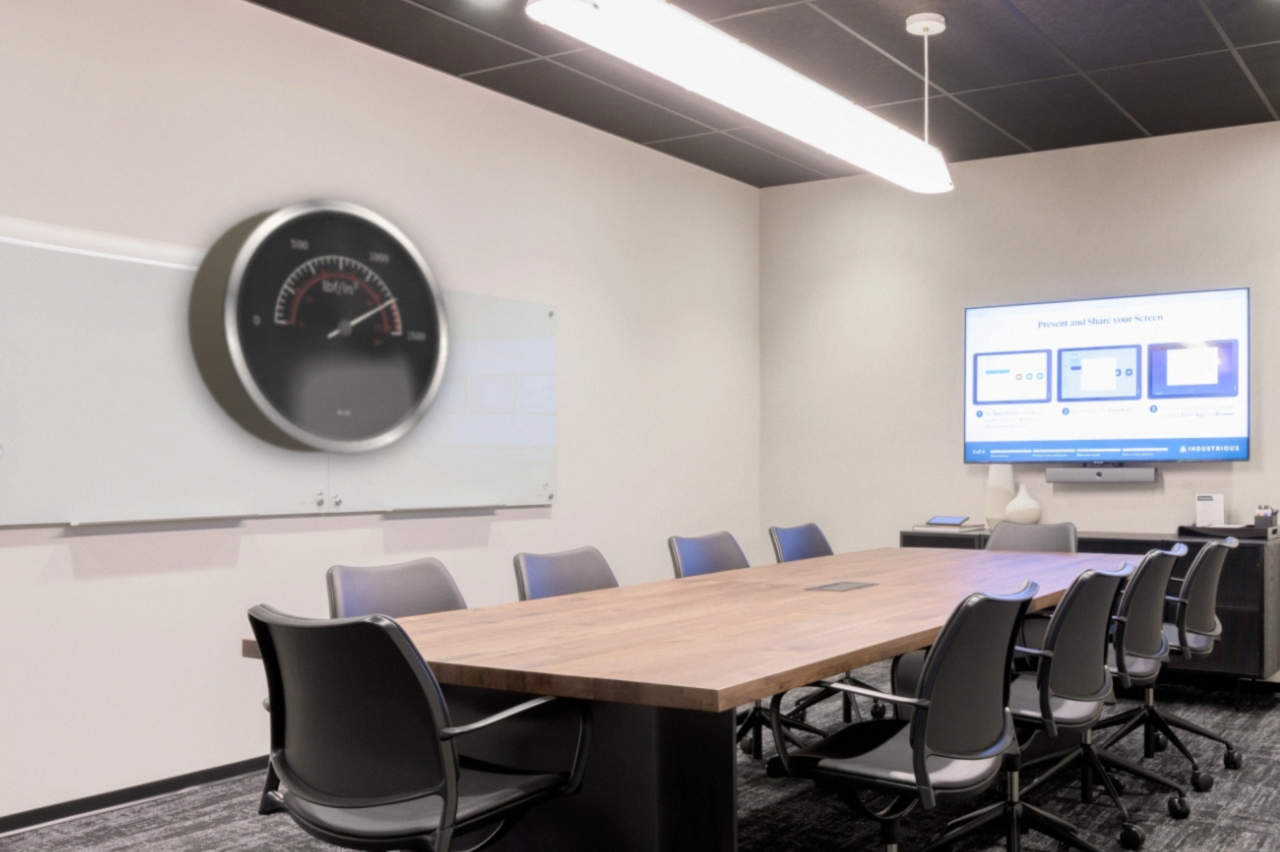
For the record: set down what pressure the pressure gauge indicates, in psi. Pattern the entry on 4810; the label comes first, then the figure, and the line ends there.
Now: 1250
